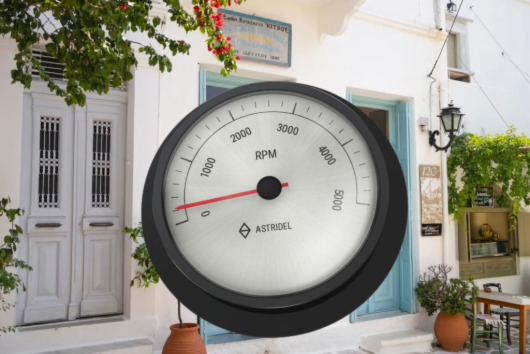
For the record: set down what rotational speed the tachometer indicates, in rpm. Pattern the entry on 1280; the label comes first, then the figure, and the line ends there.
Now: 200
